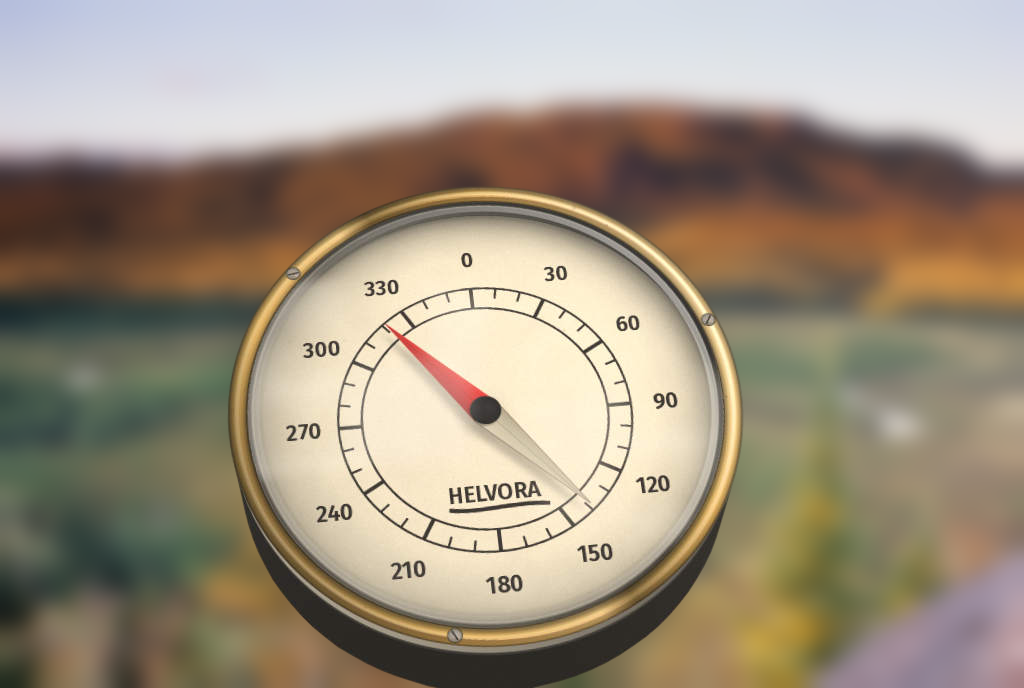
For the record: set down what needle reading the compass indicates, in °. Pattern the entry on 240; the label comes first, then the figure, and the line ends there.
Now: 320
